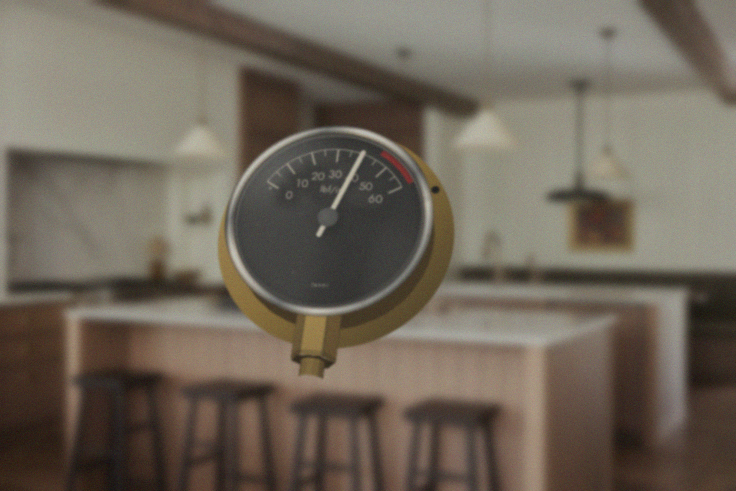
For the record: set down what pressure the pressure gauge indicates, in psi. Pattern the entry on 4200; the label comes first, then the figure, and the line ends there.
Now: 40
